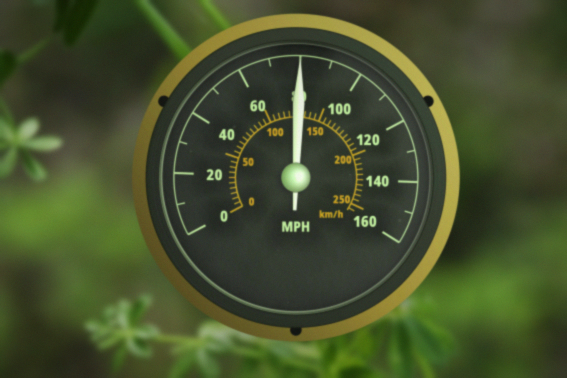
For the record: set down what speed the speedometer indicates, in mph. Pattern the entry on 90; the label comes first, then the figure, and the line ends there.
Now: 80
